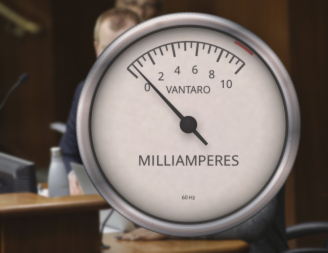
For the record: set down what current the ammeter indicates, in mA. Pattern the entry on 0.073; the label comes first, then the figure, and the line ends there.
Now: 0.5
